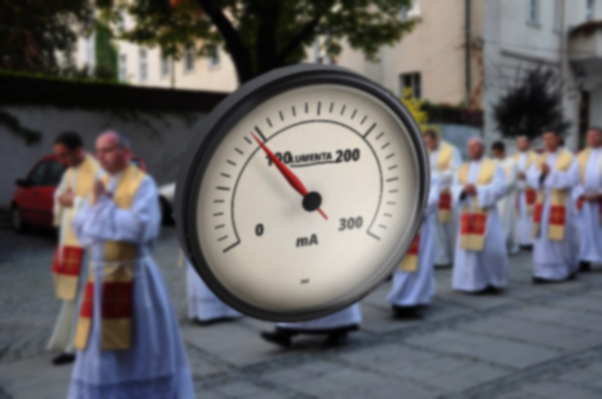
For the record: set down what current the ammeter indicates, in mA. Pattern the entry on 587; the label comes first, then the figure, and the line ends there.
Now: 95
